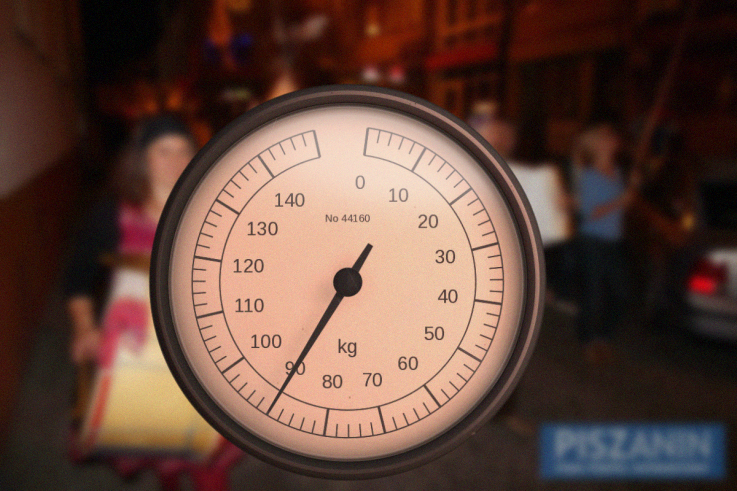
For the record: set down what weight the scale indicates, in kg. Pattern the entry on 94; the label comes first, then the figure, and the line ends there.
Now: 90
